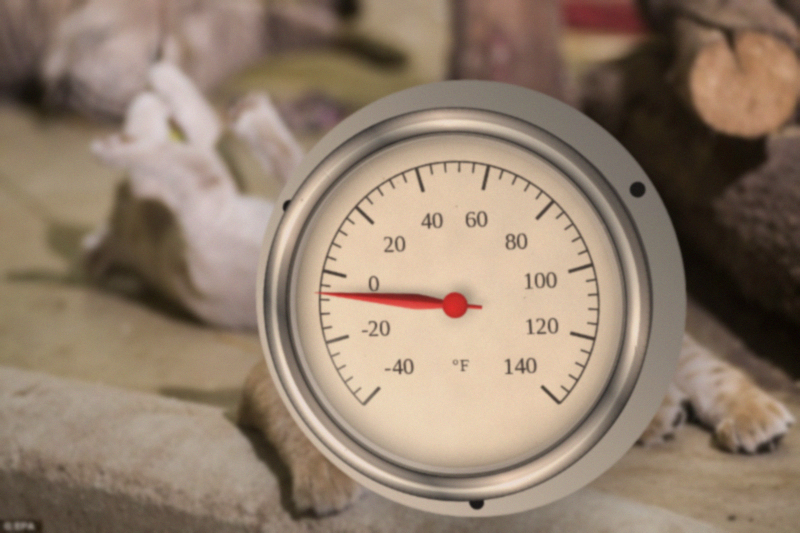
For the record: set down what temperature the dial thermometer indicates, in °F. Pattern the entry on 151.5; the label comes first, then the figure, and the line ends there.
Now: -6
